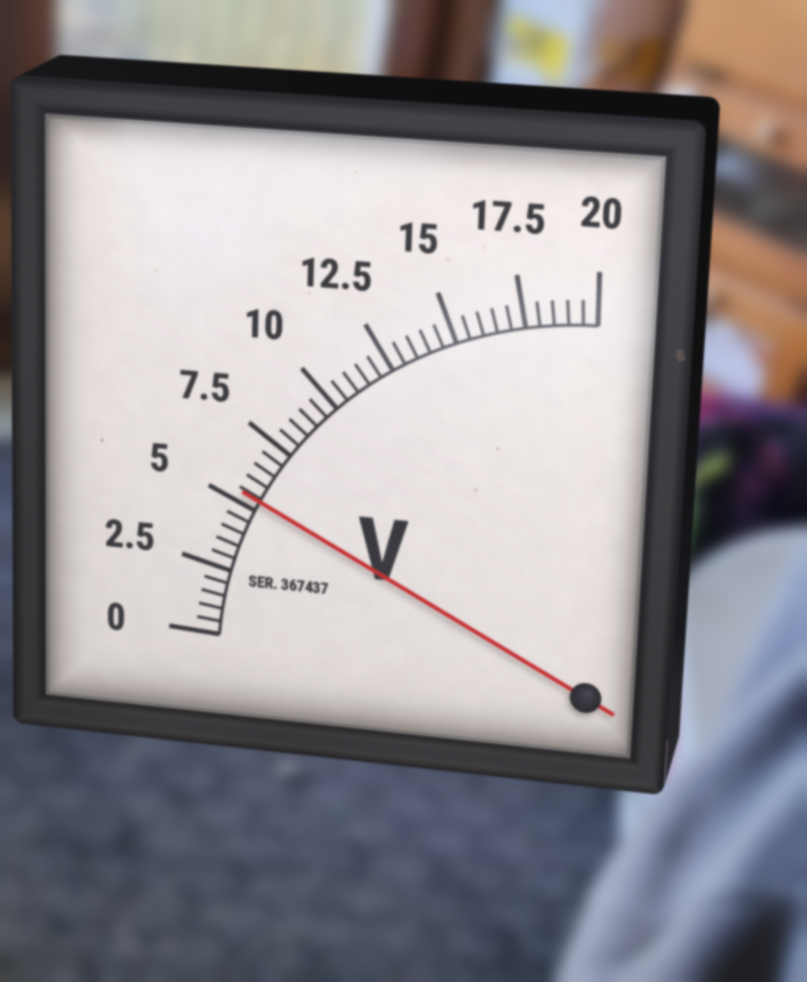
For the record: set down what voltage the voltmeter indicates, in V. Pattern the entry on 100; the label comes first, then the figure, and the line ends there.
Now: 5.5
